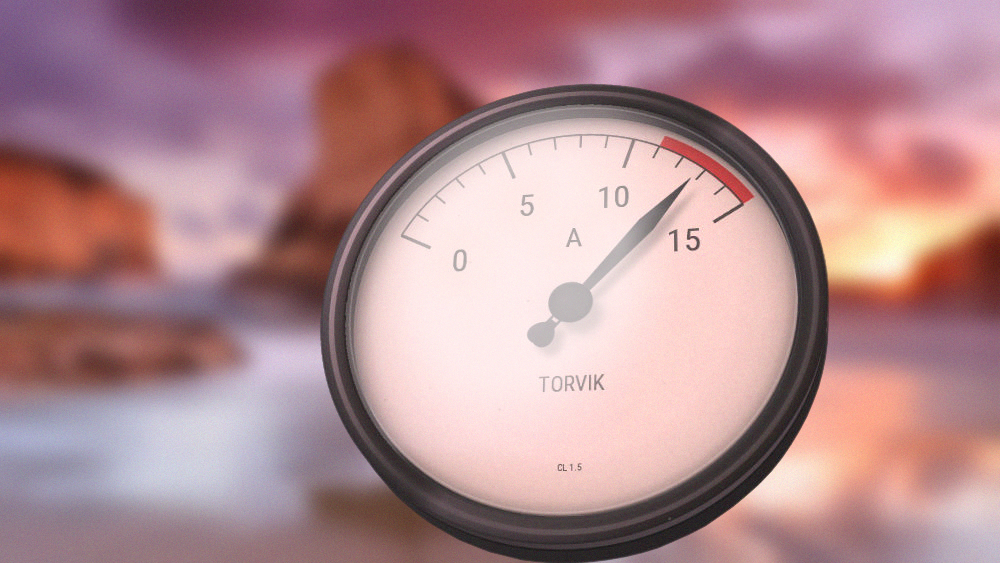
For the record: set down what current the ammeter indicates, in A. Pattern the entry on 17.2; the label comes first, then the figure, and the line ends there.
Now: 13
